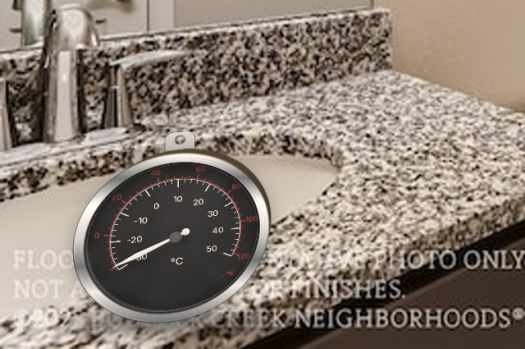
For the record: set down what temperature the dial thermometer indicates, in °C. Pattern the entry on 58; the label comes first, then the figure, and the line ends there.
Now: -28
